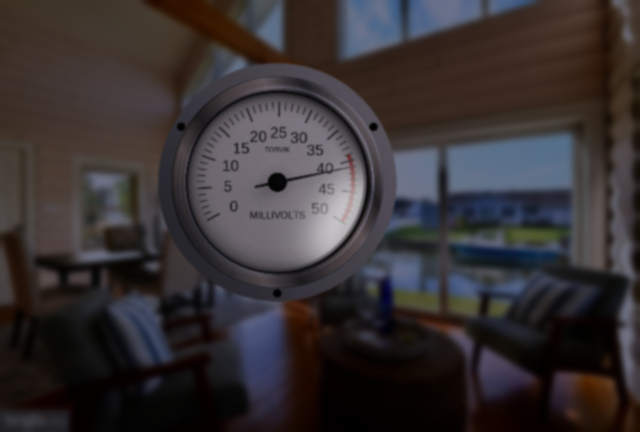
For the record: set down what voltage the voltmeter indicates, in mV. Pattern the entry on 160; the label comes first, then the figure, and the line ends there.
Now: 41
